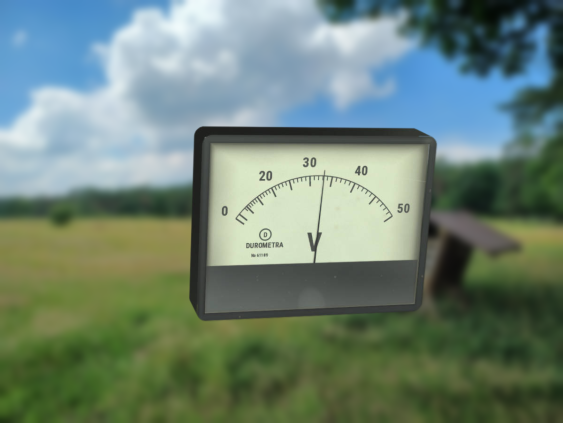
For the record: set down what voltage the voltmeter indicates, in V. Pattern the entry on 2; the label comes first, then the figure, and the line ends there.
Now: 33
